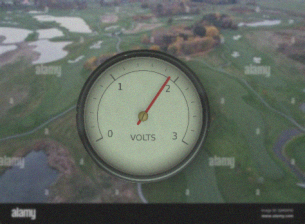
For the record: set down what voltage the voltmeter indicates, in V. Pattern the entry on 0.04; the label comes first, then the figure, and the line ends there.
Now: 1.9
